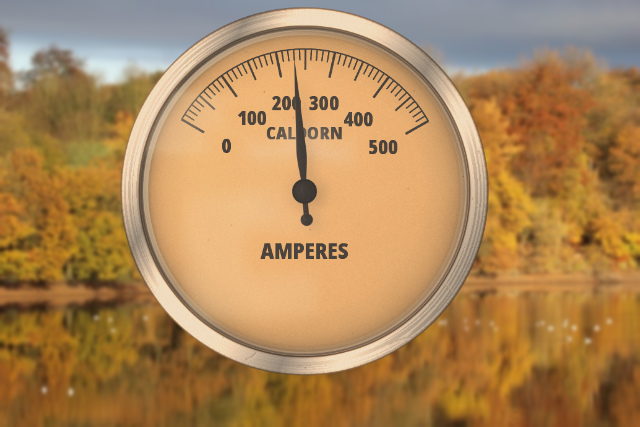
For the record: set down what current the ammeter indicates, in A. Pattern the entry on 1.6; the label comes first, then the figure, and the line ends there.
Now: 230
